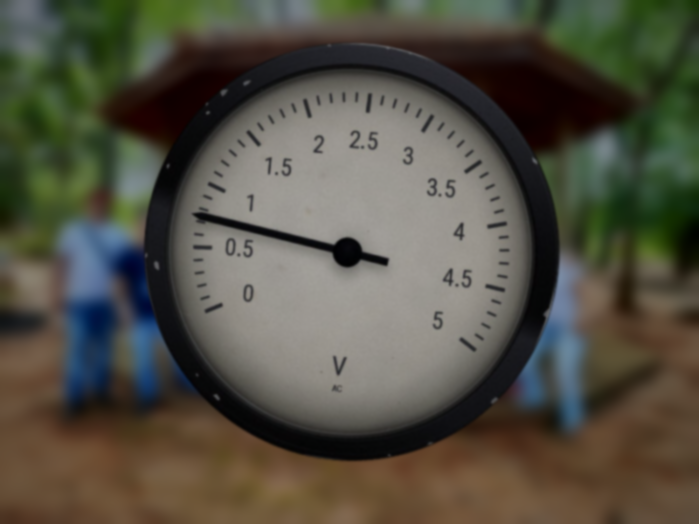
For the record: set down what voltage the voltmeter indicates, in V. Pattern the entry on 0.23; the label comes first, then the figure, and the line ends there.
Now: 0.75
